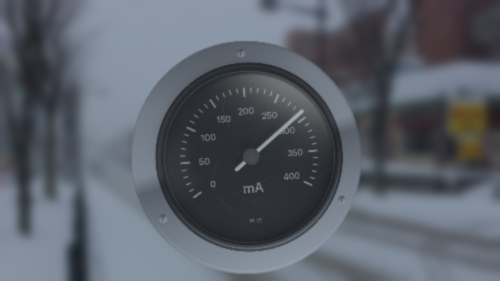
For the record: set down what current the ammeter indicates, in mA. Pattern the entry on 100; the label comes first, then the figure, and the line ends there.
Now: 290
